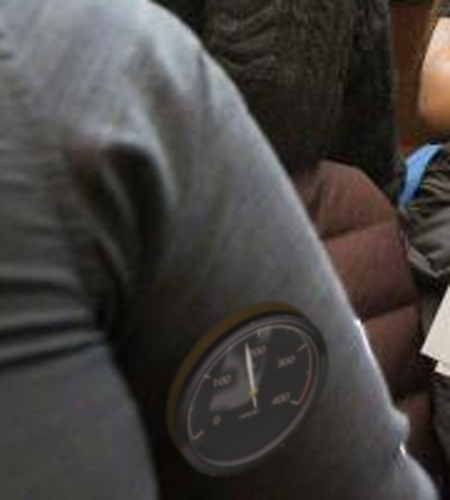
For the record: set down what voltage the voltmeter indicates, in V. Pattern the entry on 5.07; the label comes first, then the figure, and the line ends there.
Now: 175
